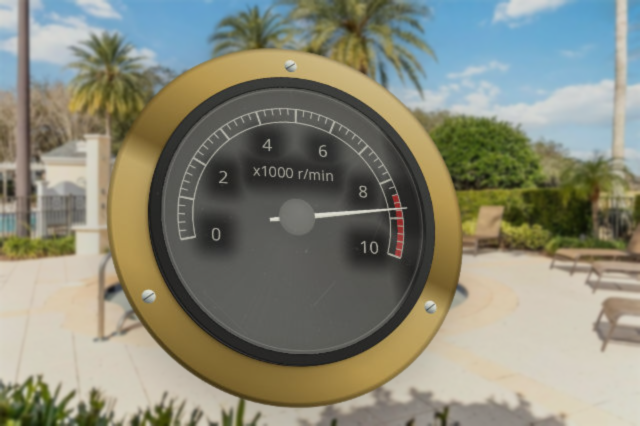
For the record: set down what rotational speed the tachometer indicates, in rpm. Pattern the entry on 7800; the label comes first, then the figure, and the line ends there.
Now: 8800
